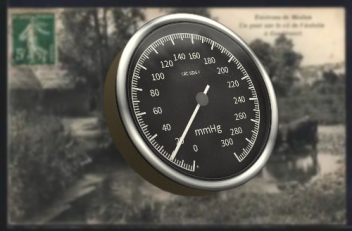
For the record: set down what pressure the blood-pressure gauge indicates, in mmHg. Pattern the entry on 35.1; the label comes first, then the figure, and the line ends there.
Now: 20
